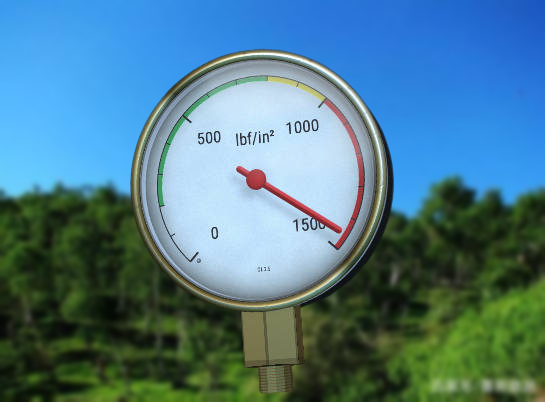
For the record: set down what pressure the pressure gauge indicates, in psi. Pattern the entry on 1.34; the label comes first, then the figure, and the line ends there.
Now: 1450
